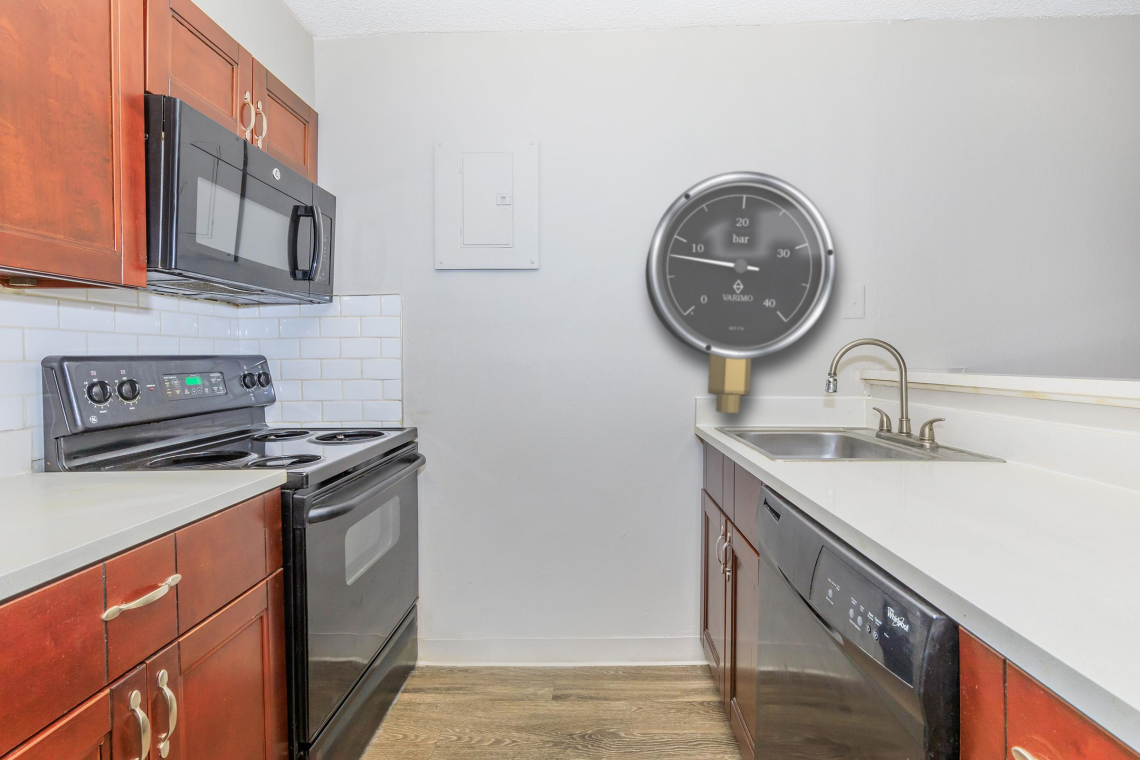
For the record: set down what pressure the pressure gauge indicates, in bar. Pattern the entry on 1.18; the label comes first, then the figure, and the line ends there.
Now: 7.5
